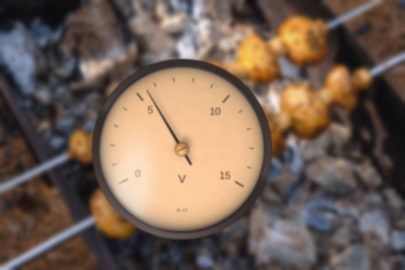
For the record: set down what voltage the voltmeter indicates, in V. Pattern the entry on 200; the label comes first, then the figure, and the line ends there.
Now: 5.5
